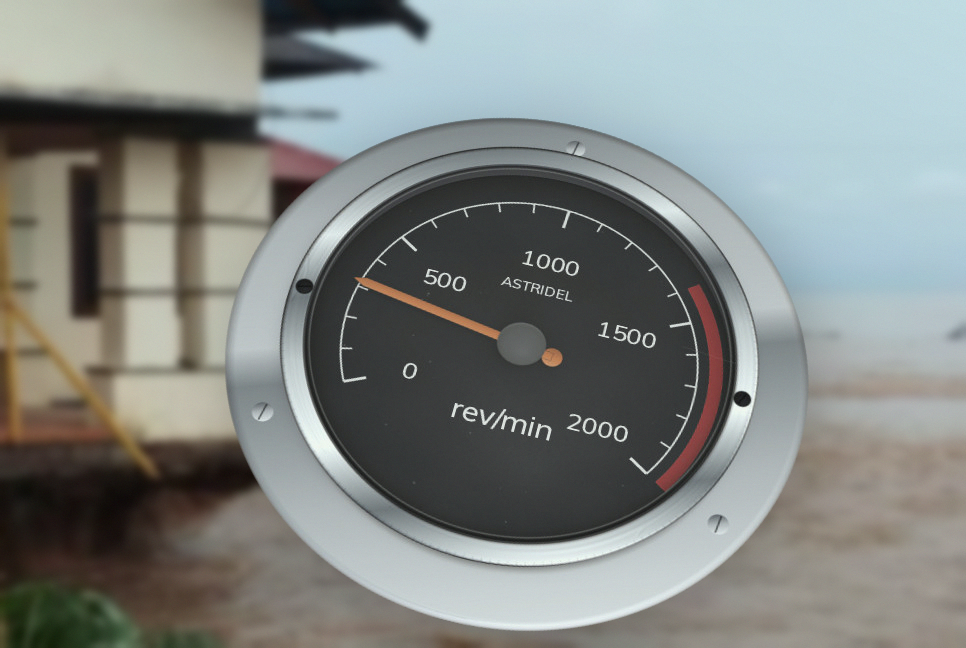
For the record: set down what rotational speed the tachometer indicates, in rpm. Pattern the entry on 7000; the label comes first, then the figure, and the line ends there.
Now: 300
